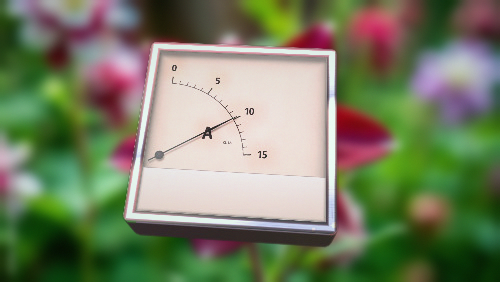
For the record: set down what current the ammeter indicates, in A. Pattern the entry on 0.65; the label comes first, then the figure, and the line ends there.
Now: 10
